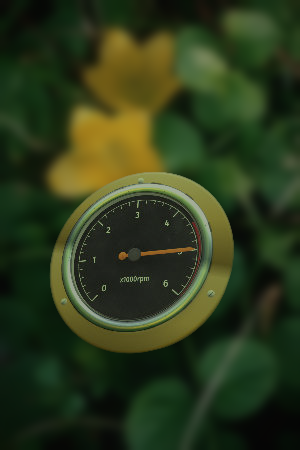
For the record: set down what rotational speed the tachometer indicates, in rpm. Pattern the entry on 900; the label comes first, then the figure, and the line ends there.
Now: 5000
